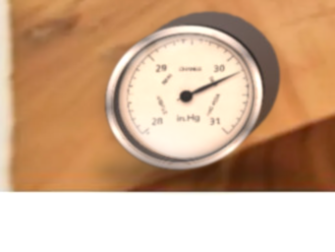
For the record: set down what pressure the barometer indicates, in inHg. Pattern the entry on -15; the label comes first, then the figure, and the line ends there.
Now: 30.2
